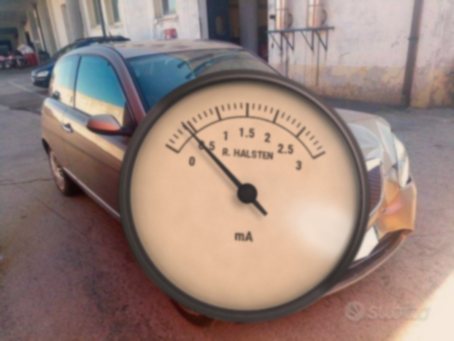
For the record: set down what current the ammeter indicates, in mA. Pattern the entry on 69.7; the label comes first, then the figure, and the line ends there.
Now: 0.4
